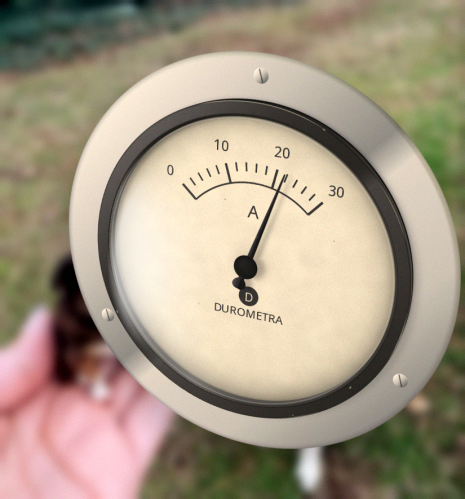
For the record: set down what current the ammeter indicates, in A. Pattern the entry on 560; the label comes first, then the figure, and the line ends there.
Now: 22
